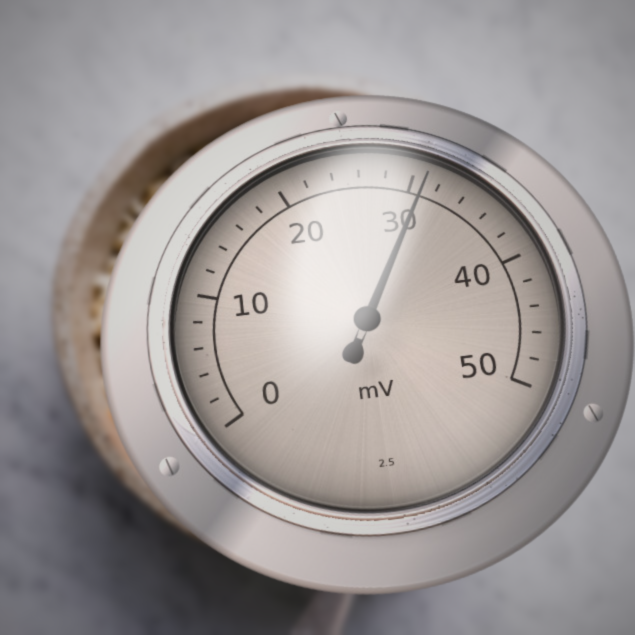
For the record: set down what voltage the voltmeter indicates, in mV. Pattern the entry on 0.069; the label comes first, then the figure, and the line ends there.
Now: 31
